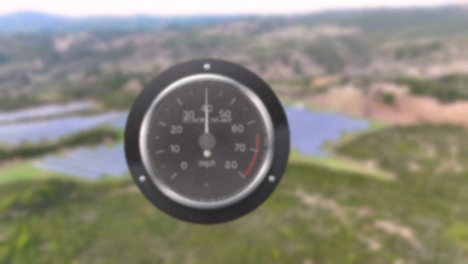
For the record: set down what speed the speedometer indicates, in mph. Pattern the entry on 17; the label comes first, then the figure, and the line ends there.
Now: 40
